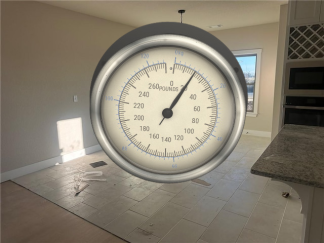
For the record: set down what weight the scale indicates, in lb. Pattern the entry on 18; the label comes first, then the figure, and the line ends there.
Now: 20
